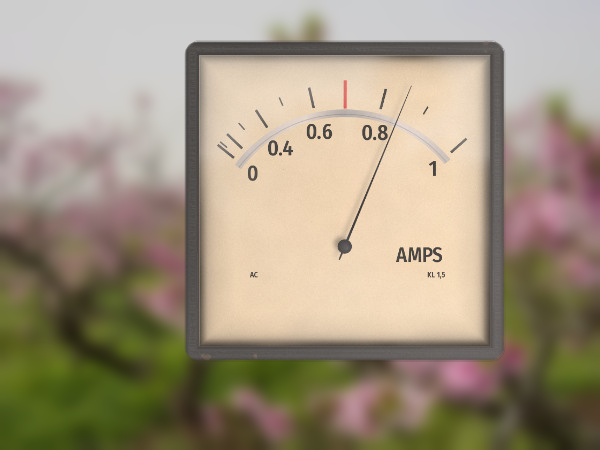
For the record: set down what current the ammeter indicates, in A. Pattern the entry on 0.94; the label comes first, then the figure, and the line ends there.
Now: 0.85
